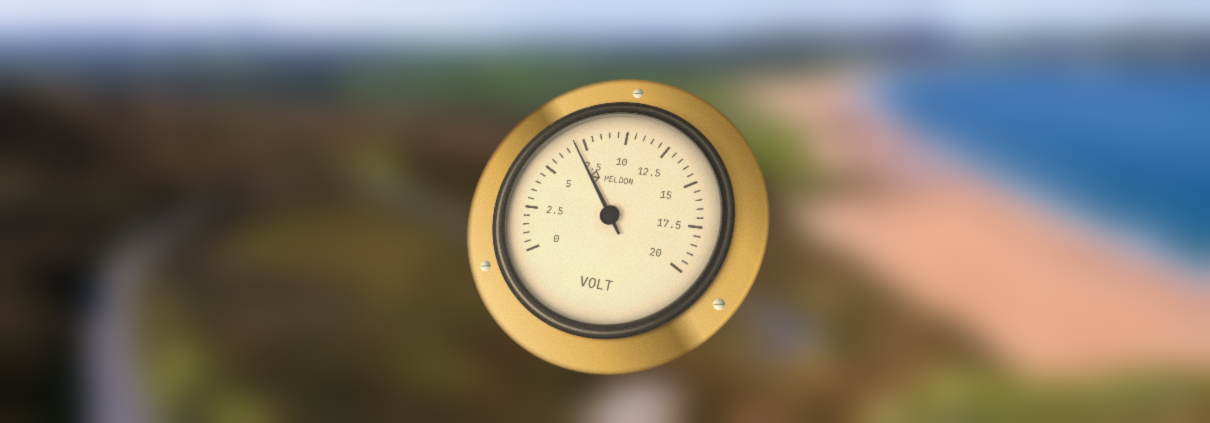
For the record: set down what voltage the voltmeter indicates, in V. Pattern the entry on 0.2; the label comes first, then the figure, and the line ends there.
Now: 7
